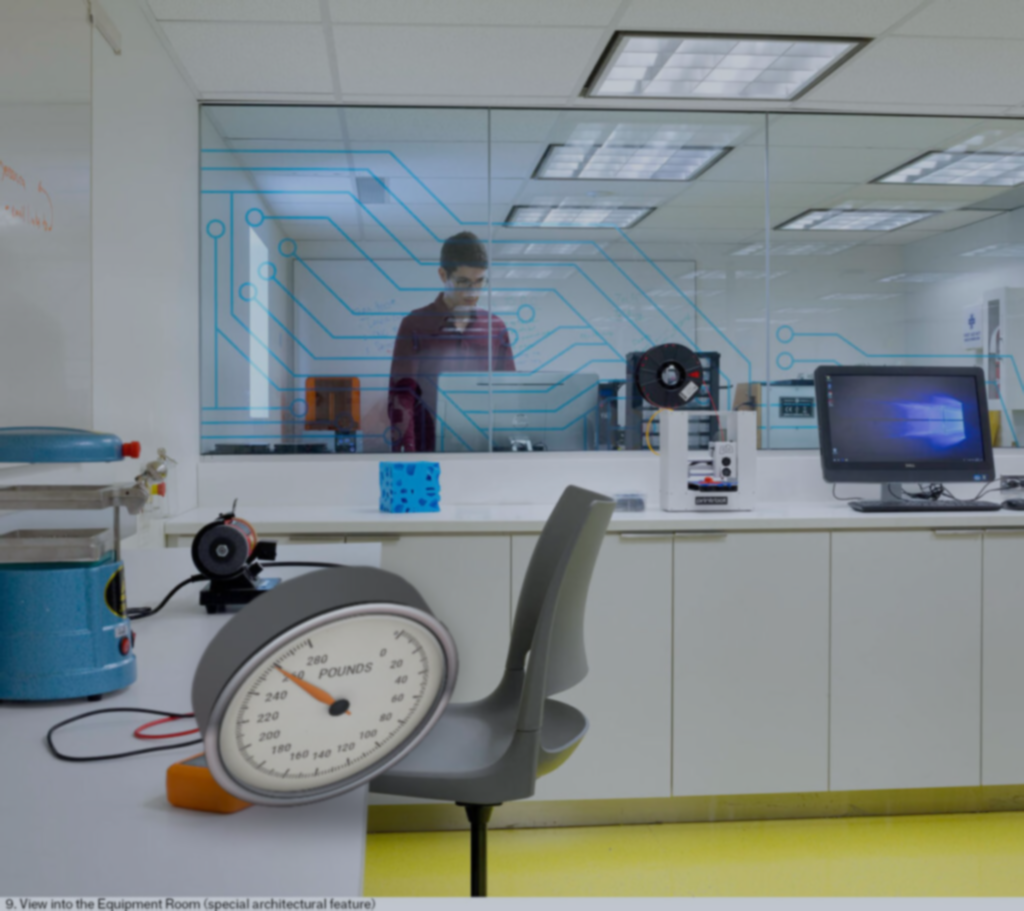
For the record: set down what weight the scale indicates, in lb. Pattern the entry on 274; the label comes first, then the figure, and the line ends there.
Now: 260
